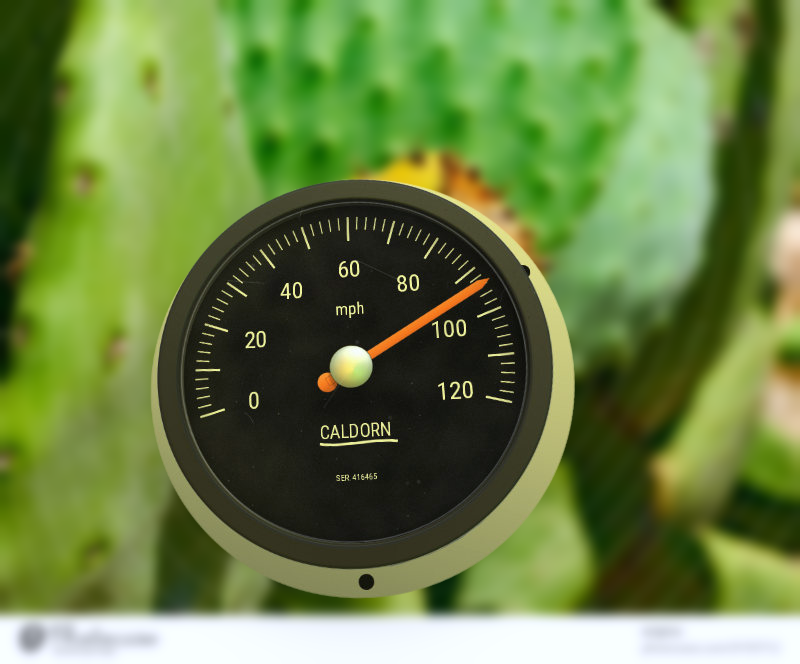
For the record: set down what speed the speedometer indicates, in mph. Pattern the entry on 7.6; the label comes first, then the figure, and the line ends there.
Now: 94
